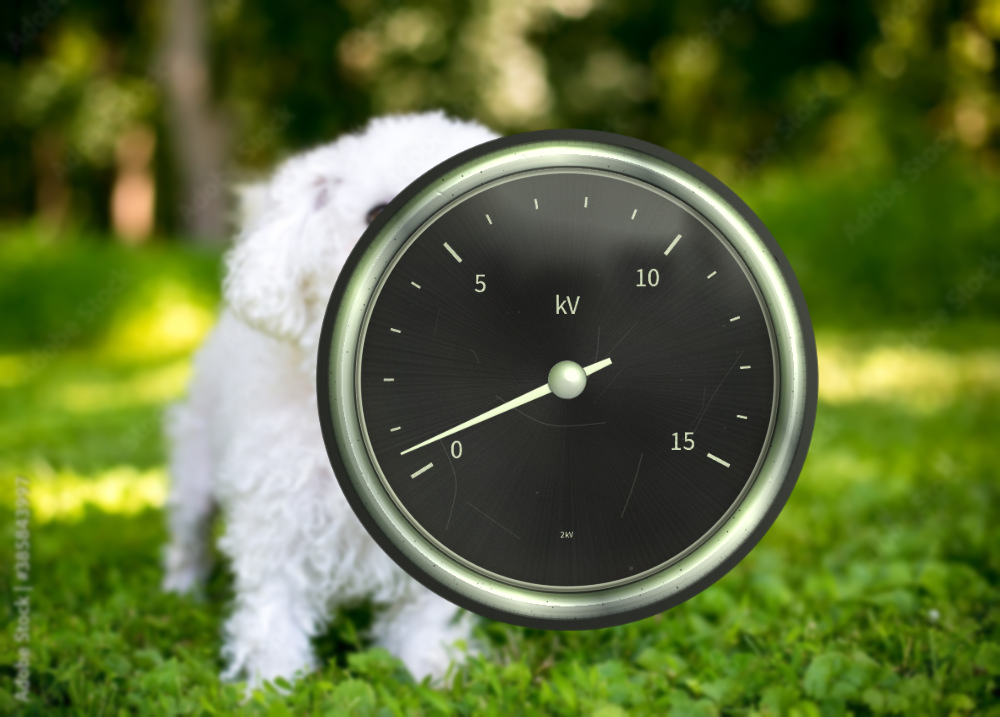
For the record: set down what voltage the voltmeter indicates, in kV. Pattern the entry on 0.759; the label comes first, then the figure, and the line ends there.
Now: 0.5
